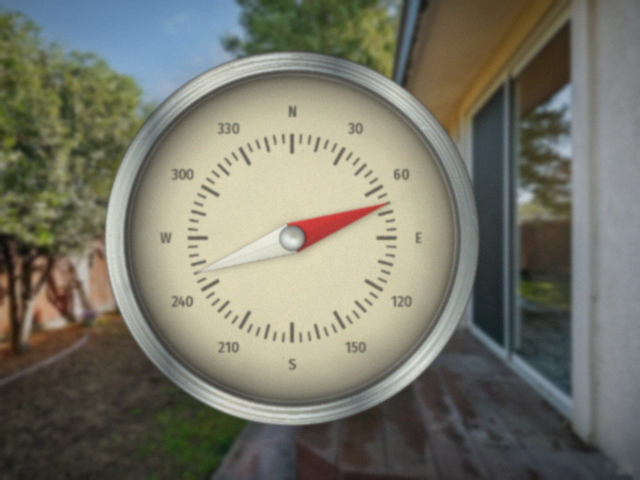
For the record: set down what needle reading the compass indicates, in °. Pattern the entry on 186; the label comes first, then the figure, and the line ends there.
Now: 70
